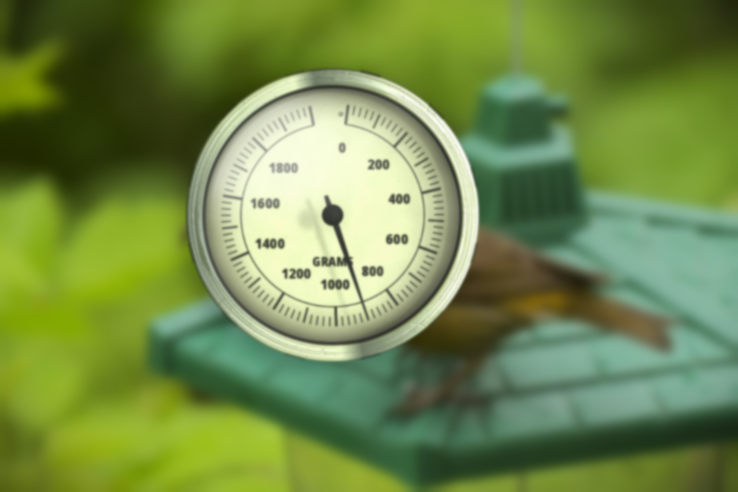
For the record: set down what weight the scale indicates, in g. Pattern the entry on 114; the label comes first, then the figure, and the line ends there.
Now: 900
